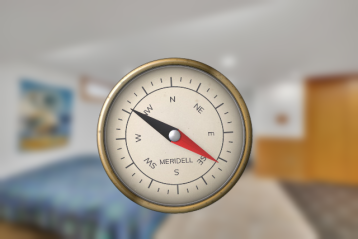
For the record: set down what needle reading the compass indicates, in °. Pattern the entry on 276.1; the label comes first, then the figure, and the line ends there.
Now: 125
